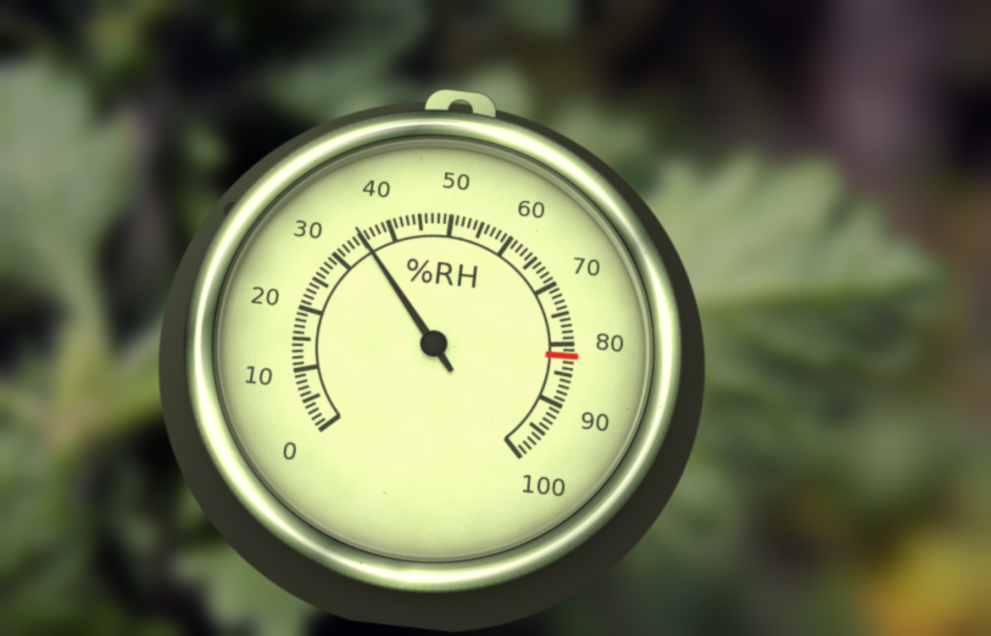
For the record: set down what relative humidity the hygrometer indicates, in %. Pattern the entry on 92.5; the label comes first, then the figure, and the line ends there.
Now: 35
